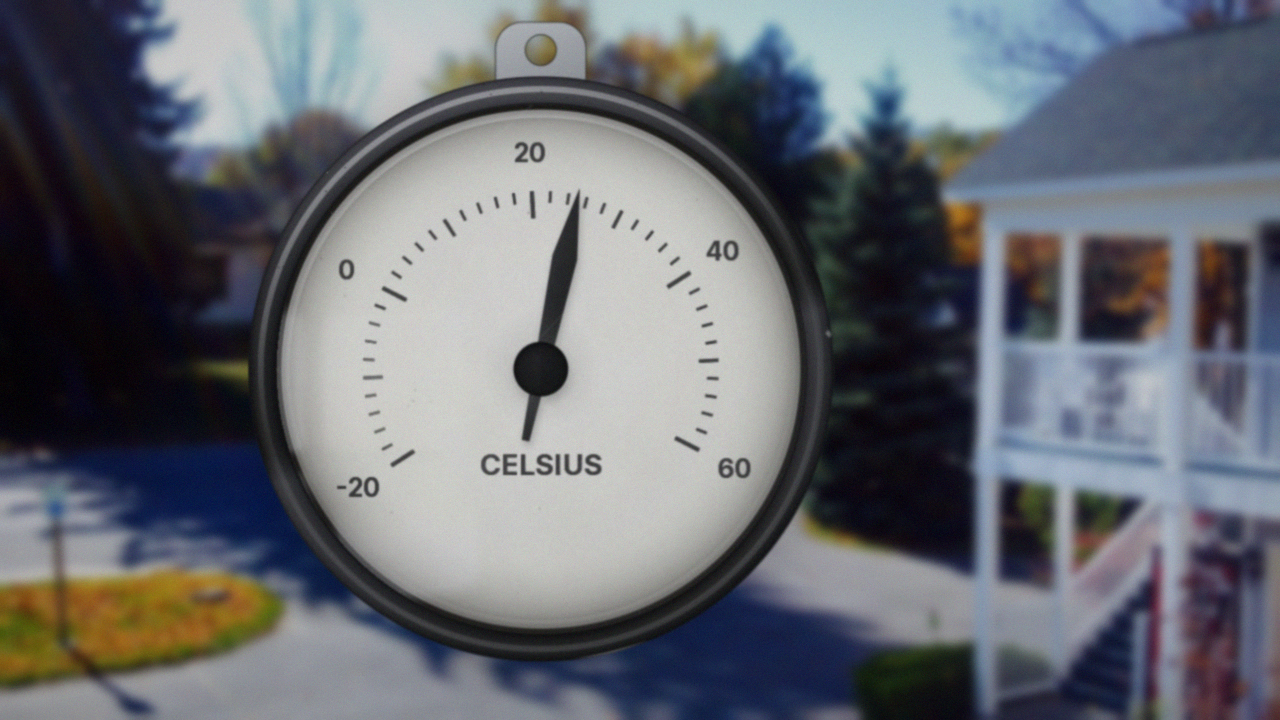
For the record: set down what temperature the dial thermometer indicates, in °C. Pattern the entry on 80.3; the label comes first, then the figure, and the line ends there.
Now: 25
